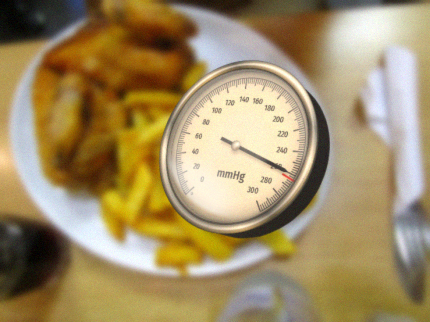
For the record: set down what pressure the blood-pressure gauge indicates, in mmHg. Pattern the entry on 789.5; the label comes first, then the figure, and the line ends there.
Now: 260
